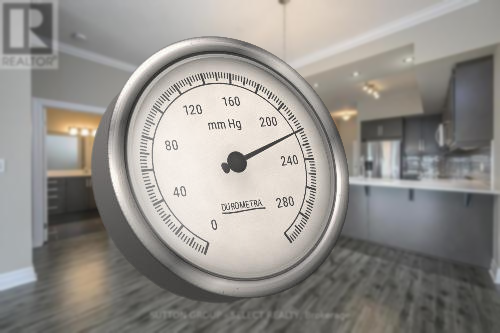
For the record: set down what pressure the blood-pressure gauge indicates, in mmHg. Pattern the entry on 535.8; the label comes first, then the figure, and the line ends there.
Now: 220
